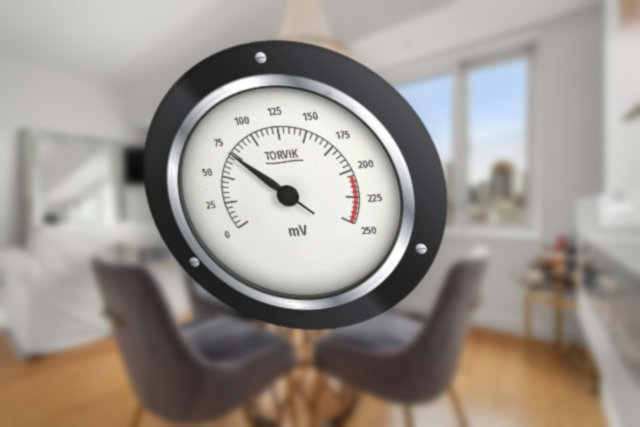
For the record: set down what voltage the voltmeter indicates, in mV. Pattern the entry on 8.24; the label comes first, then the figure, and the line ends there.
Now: 75
